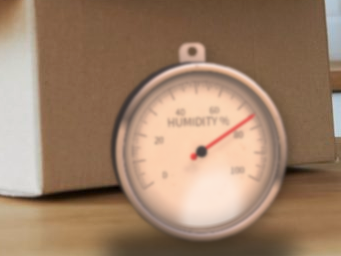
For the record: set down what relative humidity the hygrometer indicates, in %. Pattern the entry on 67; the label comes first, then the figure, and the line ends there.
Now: 75
